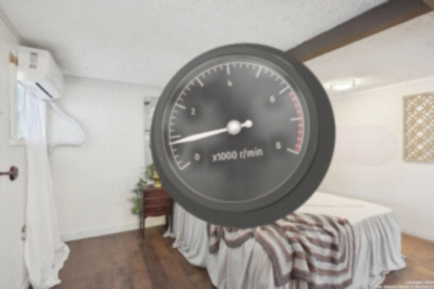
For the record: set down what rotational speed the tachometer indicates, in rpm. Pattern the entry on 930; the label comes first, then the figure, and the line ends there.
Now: 800
